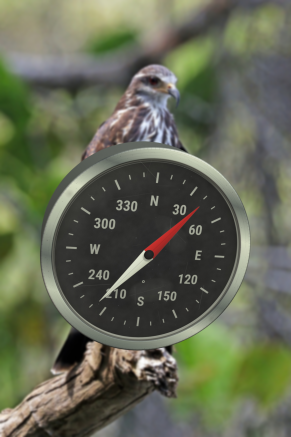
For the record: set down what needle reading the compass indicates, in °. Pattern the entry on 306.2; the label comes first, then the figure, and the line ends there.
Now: 40
